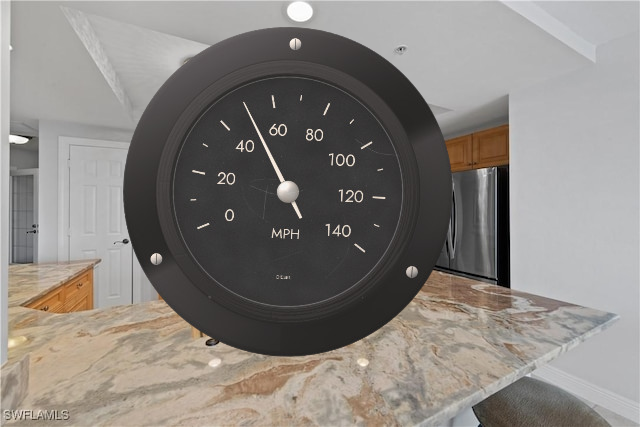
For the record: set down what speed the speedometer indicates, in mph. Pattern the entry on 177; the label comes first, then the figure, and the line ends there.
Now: 50
